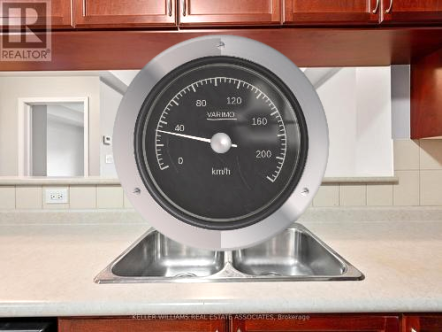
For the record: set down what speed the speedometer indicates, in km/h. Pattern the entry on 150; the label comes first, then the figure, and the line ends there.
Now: 32
